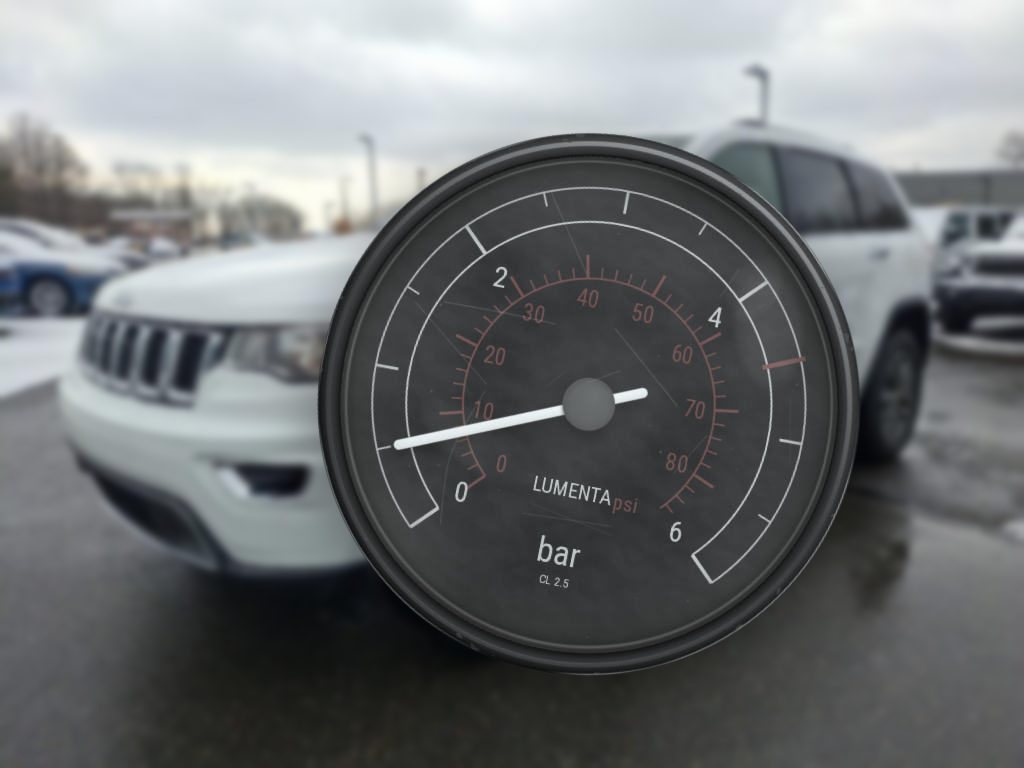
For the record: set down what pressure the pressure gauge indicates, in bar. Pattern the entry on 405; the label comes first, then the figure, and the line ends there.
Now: 0.5
